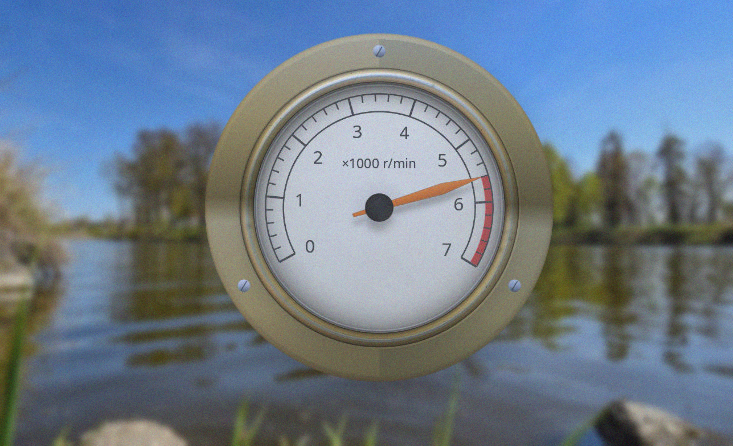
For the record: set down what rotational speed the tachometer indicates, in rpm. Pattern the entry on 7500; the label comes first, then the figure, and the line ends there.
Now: 5600
